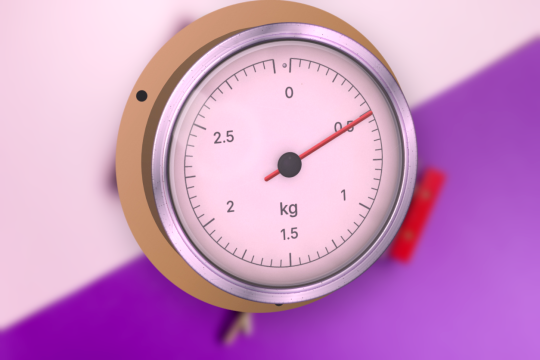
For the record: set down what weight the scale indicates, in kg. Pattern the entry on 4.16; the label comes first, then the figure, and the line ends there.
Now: 0.5
